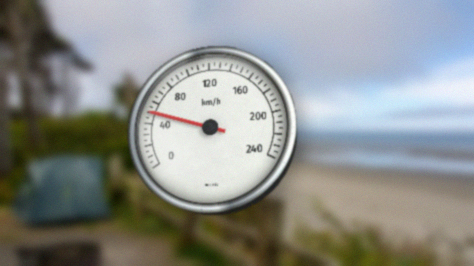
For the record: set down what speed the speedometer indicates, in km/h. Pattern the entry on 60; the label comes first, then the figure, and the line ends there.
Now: 50
